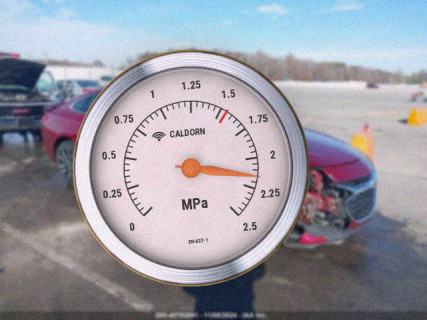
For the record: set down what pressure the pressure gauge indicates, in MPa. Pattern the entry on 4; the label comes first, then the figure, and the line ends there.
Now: 2.15
